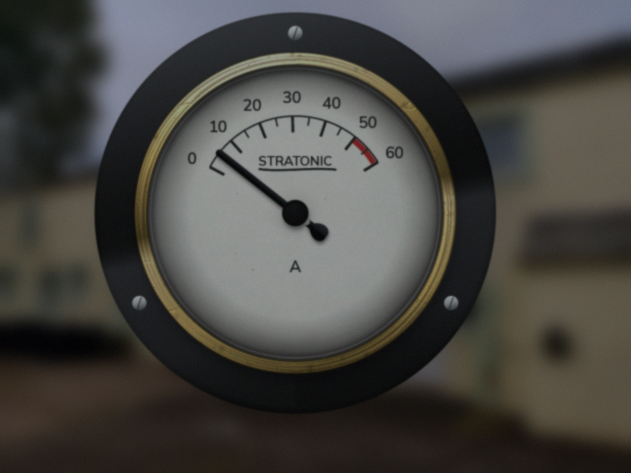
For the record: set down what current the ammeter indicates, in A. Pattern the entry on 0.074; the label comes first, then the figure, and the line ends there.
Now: 5
